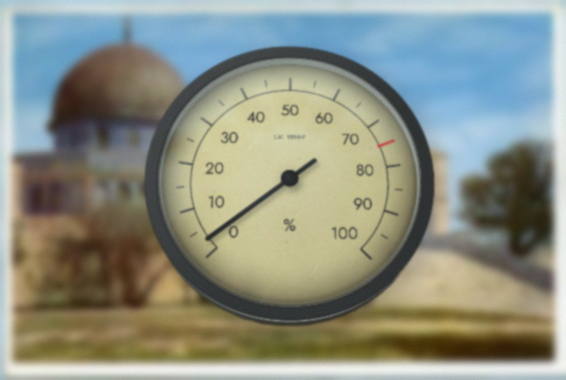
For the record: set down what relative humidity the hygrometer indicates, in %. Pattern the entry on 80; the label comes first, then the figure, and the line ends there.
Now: 2.5
